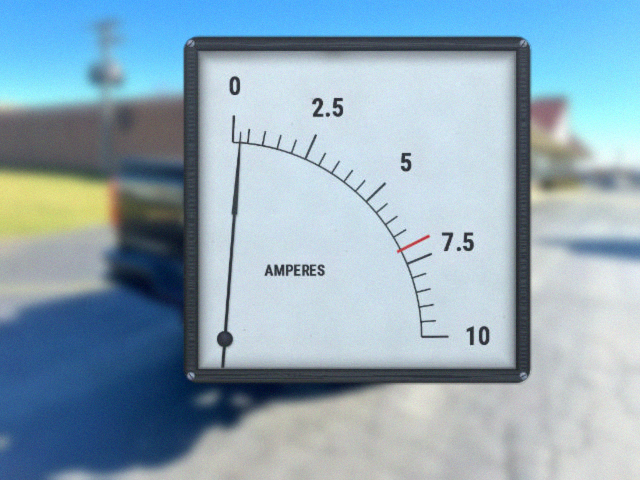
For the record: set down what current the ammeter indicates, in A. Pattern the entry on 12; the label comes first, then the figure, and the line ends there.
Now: 0.25
